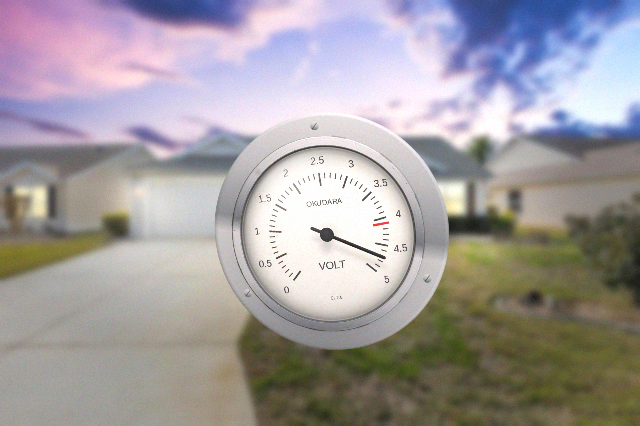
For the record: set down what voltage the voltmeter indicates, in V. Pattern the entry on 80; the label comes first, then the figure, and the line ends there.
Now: 4.7
